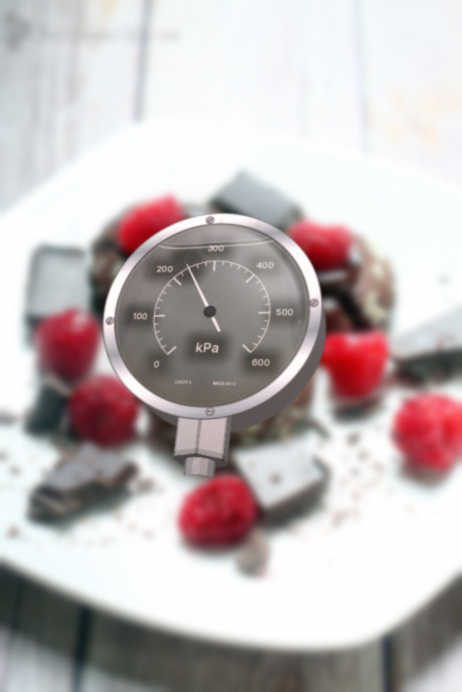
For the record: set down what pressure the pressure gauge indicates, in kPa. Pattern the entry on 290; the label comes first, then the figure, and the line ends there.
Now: 240
